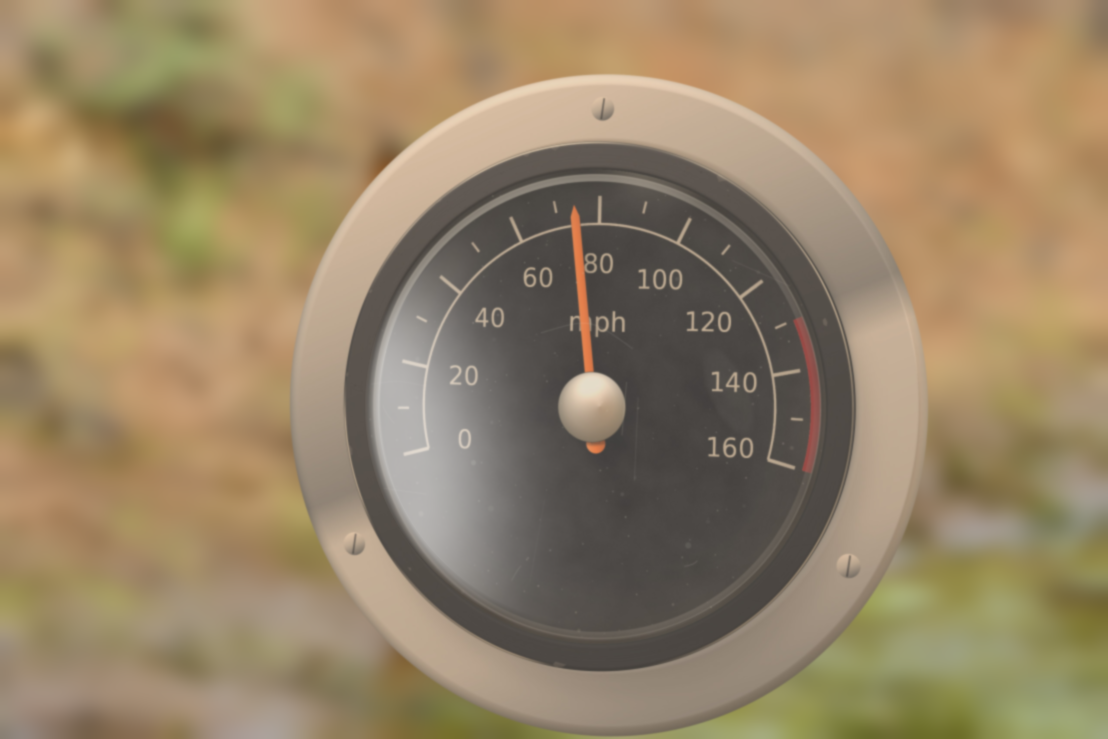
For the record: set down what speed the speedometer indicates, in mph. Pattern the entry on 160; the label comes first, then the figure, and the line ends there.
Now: 75
